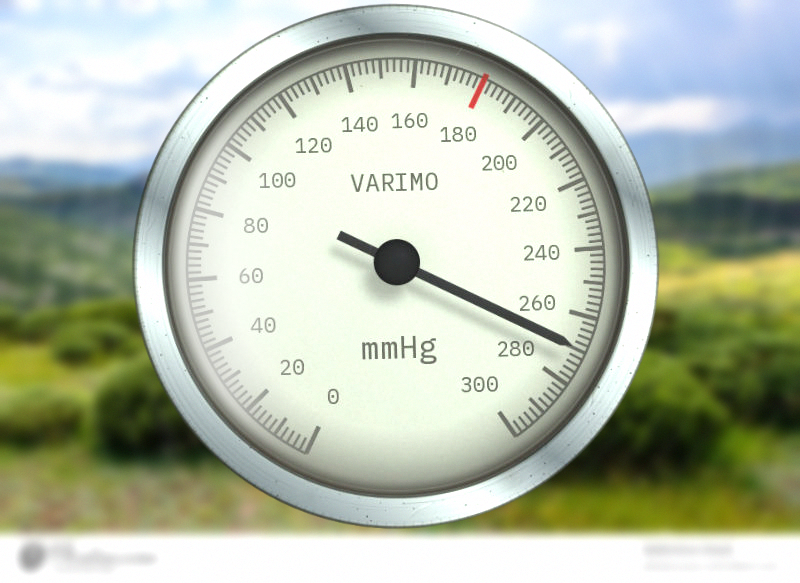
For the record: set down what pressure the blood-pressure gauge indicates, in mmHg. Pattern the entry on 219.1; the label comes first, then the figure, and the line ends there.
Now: 270
